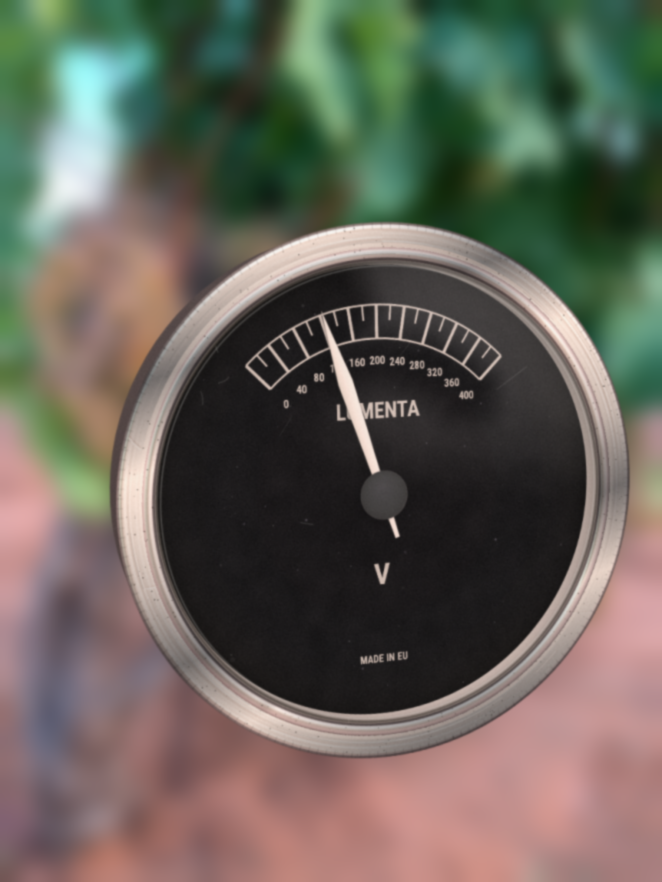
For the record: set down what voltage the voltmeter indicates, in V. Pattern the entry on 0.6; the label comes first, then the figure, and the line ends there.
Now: 120
